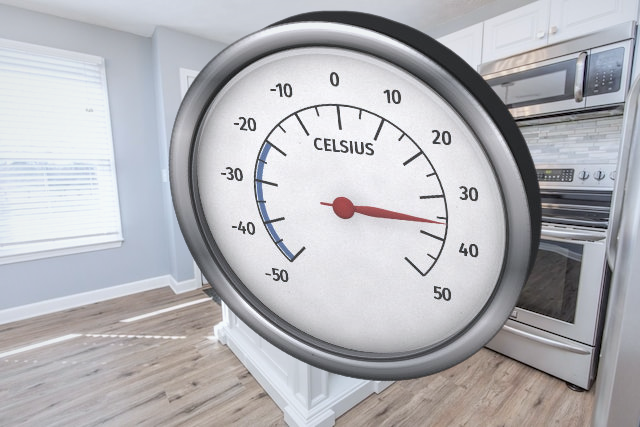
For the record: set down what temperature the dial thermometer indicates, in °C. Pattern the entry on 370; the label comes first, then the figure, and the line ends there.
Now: 35
